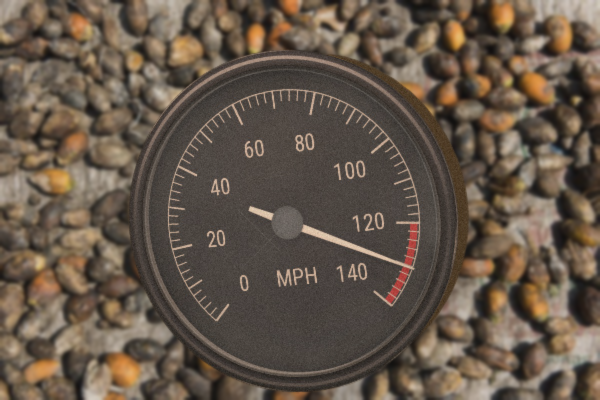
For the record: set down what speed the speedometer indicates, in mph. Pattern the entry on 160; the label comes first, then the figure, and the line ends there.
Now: 130
